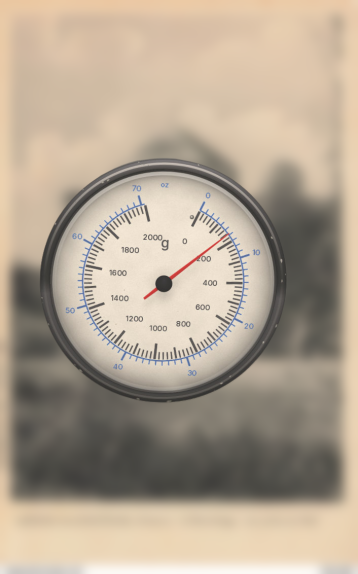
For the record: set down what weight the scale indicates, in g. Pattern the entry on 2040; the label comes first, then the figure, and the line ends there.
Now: 160
